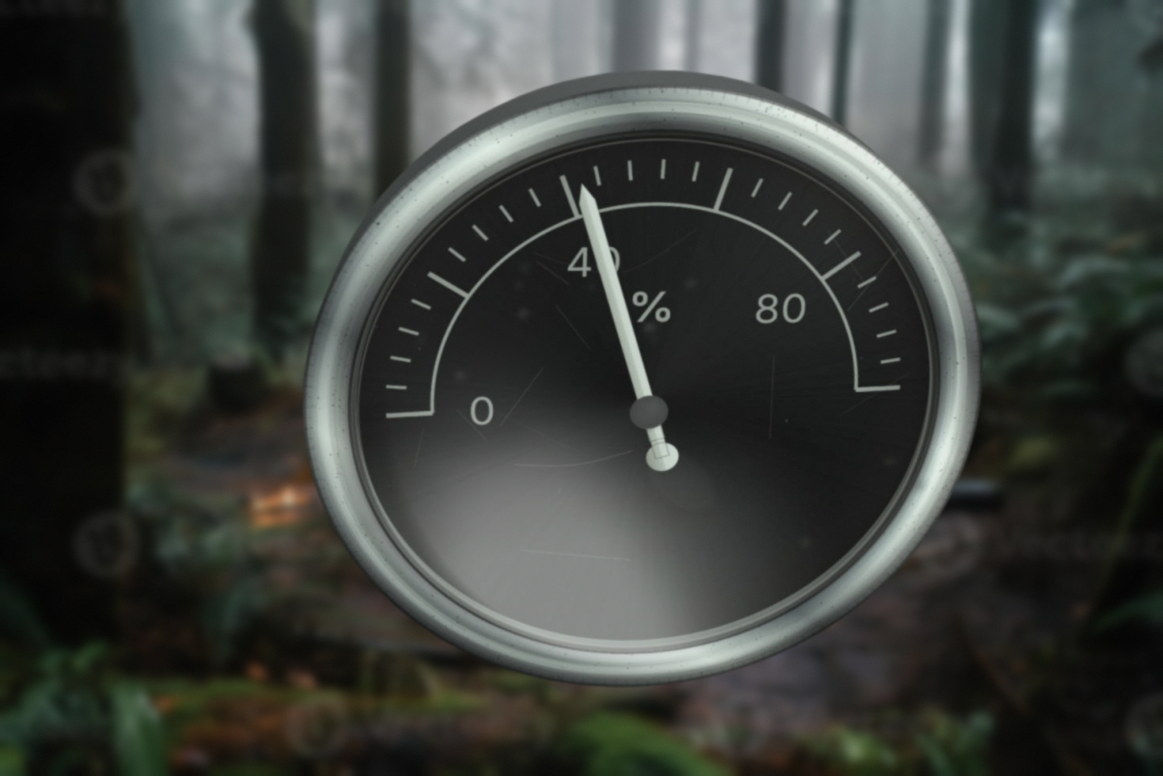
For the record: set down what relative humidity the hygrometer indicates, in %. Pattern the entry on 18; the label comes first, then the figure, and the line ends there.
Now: 42
